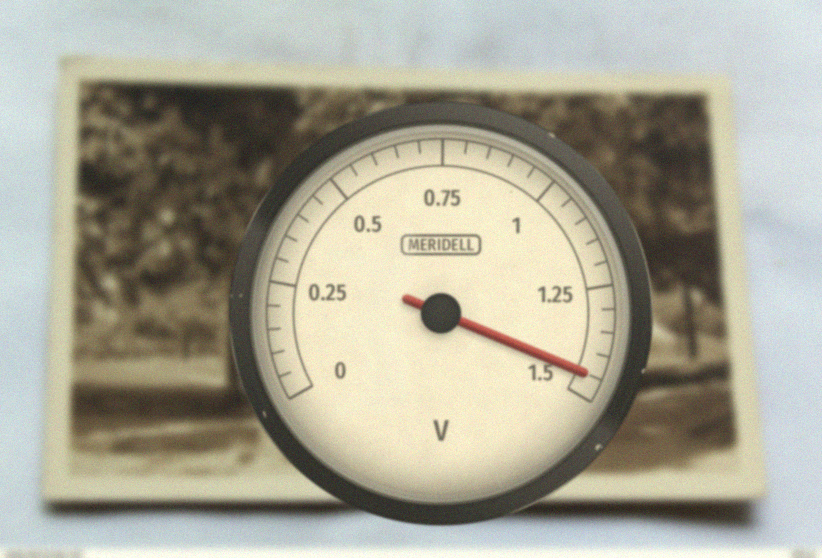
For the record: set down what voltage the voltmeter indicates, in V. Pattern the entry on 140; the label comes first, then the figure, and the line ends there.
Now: 1.45
